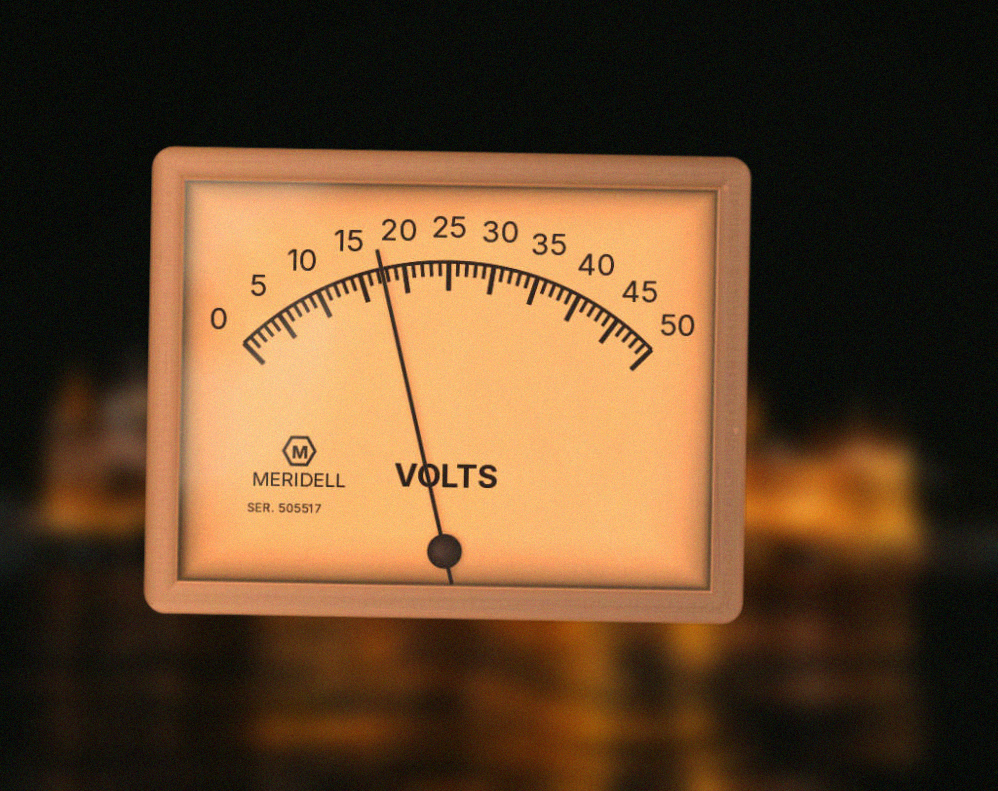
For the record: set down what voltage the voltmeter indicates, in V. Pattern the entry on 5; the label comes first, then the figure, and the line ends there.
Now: 17.5
